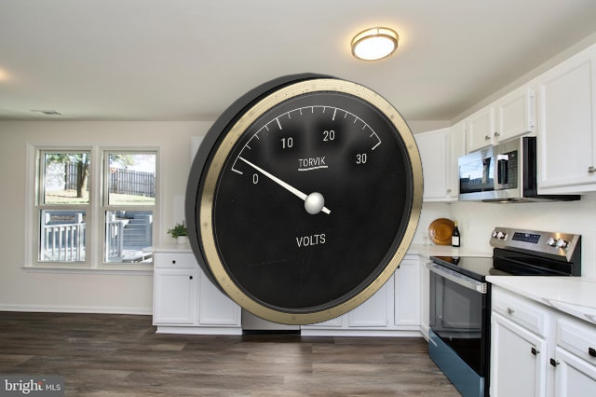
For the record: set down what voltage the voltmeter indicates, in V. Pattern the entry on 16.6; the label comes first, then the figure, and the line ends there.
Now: 2
